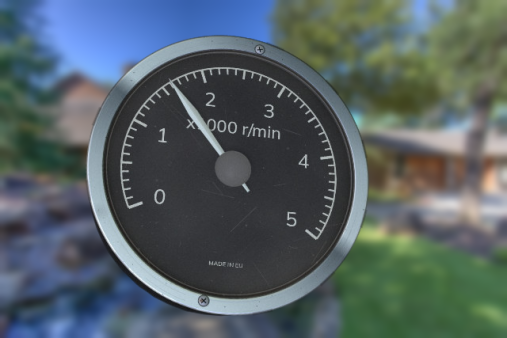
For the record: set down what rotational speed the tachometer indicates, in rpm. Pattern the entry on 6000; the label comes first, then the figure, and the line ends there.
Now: 1600
